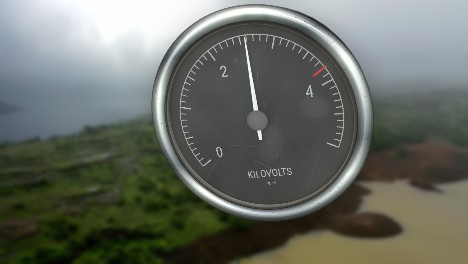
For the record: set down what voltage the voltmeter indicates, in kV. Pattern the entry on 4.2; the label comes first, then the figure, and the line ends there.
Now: 2.6
